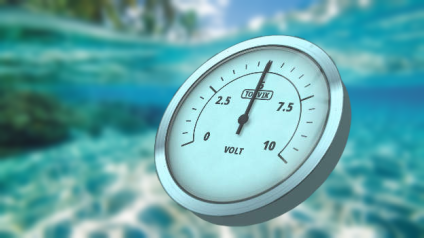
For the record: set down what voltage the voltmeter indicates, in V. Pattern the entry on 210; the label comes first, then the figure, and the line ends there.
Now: 5
